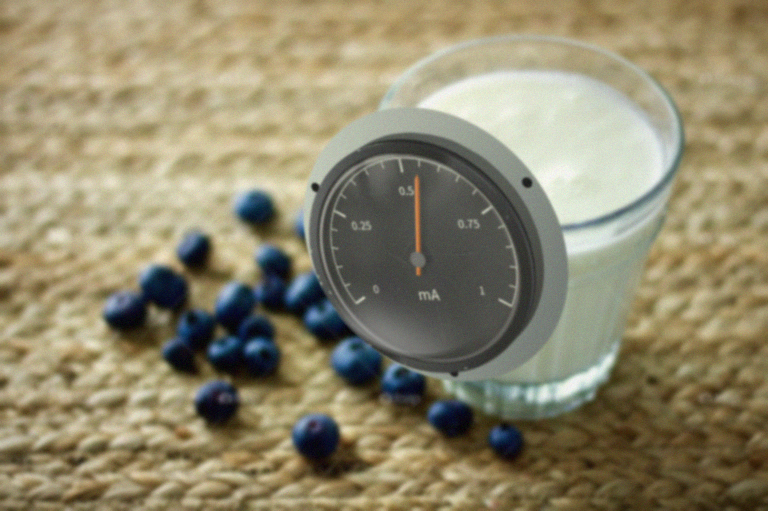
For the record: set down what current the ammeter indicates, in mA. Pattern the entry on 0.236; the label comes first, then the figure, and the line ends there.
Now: 0.55
